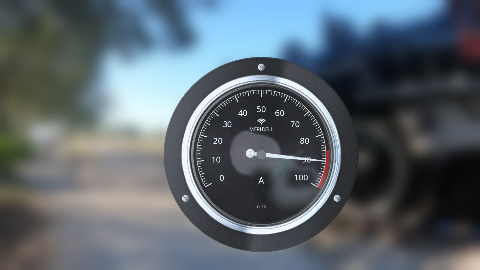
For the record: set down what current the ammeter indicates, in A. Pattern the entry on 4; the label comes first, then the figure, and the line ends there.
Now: 90
